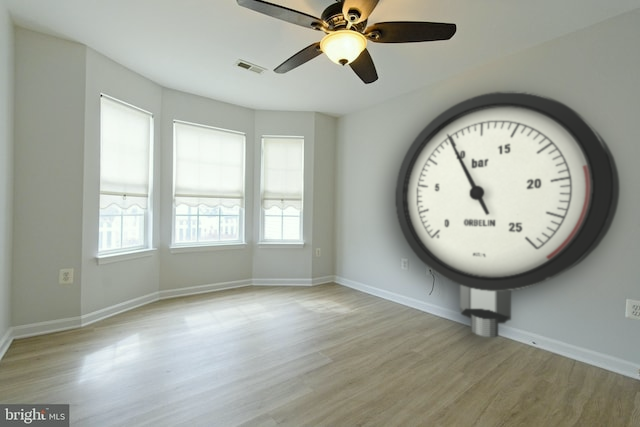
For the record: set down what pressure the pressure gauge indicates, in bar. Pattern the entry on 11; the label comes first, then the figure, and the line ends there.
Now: 10
